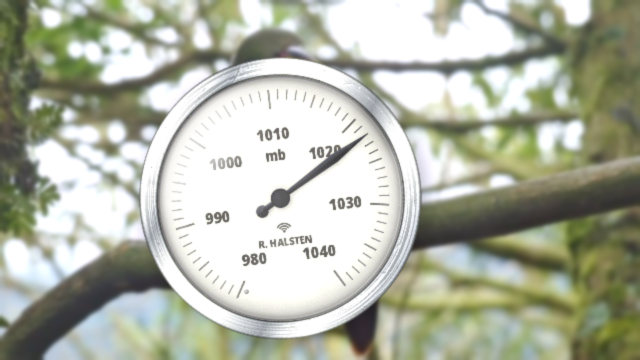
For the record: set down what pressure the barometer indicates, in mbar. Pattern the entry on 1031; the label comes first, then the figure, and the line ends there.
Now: 1022
